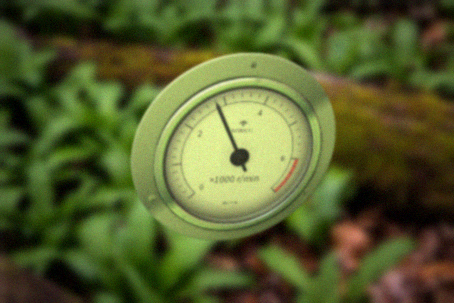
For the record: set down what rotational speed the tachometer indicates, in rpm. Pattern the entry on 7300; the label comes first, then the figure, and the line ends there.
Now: 2800
